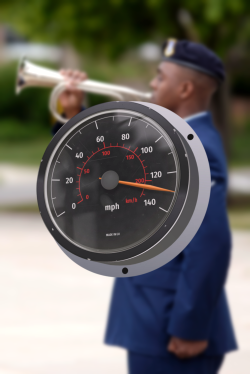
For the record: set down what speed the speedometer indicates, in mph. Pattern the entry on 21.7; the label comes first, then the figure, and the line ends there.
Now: 130
